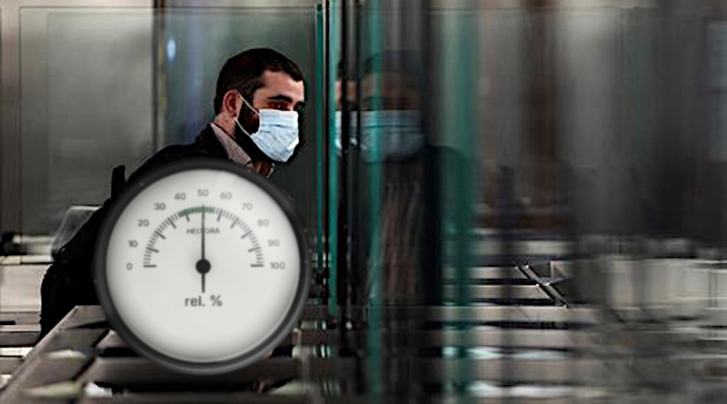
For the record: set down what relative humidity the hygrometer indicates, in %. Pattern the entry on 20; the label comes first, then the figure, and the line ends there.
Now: 50
